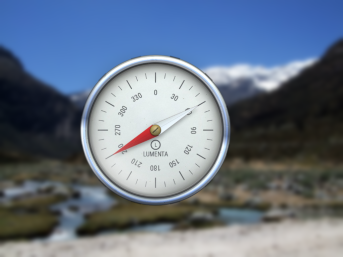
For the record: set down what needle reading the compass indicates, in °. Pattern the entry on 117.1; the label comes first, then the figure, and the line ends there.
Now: 240
